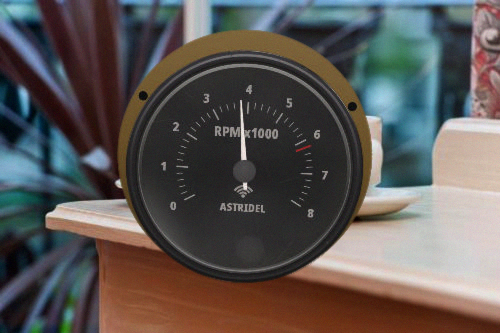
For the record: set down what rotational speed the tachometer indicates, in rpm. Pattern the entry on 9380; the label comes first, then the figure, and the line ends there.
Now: 3800
